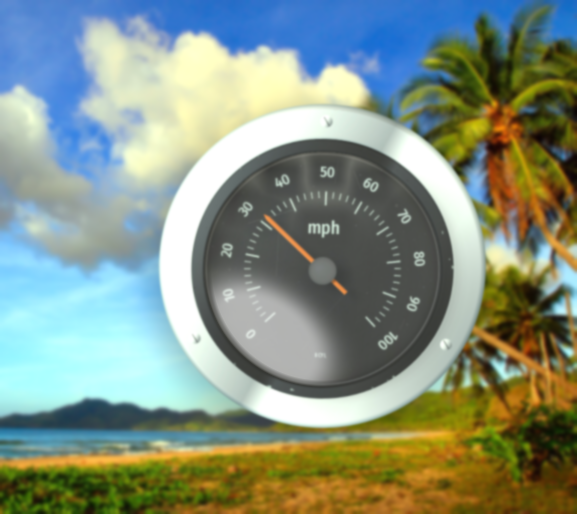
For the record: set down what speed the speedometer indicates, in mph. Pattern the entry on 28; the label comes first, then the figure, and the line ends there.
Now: 32
